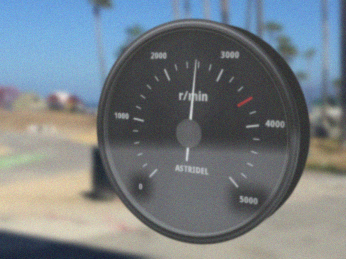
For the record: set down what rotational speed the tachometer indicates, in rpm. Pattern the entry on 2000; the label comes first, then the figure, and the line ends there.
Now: 2600
